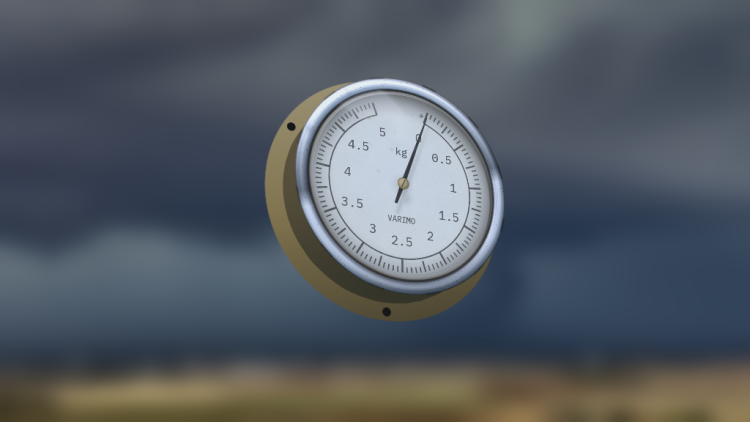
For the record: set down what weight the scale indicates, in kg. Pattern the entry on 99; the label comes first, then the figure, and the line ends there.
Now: 0
